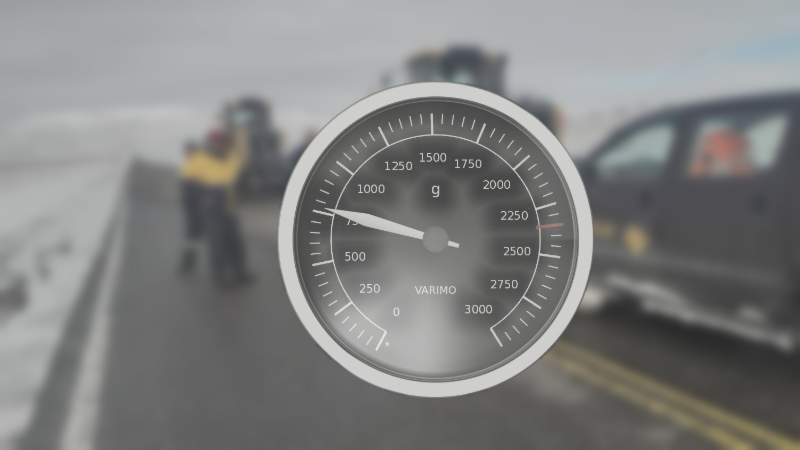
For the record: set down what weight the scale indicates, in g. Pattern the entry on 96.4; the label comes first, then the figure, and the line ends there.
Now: 775
